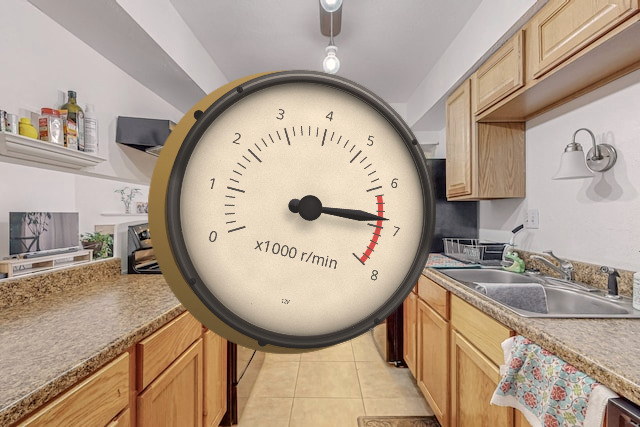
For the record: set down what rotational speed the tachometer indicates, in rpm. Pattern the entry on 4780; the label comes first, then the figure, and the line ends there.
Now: 6800
